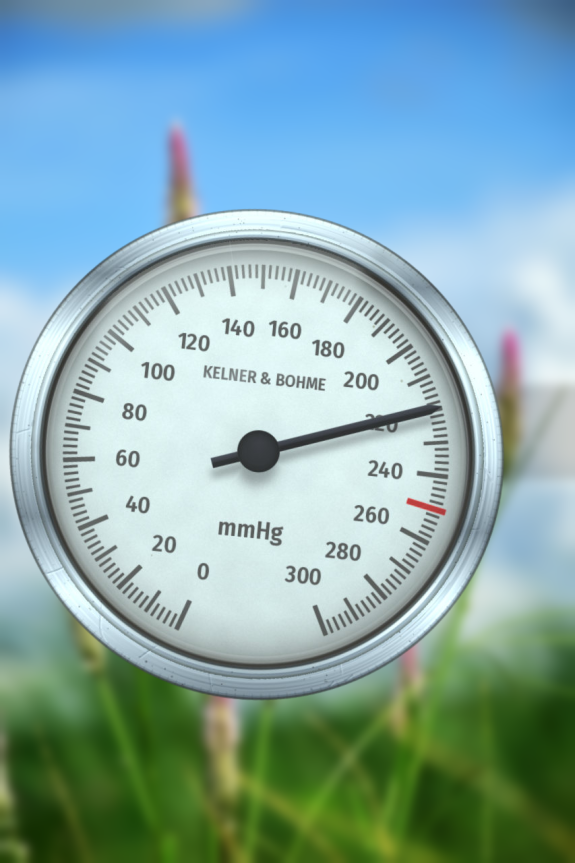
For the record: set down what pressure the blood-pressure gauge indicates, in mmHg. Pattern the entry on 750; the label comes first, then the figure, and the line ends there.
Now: 220
